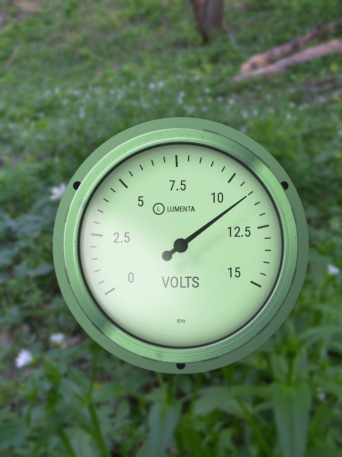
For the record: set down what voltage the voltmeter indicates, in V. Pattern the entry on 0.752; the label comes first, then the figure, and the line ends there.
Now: 11
